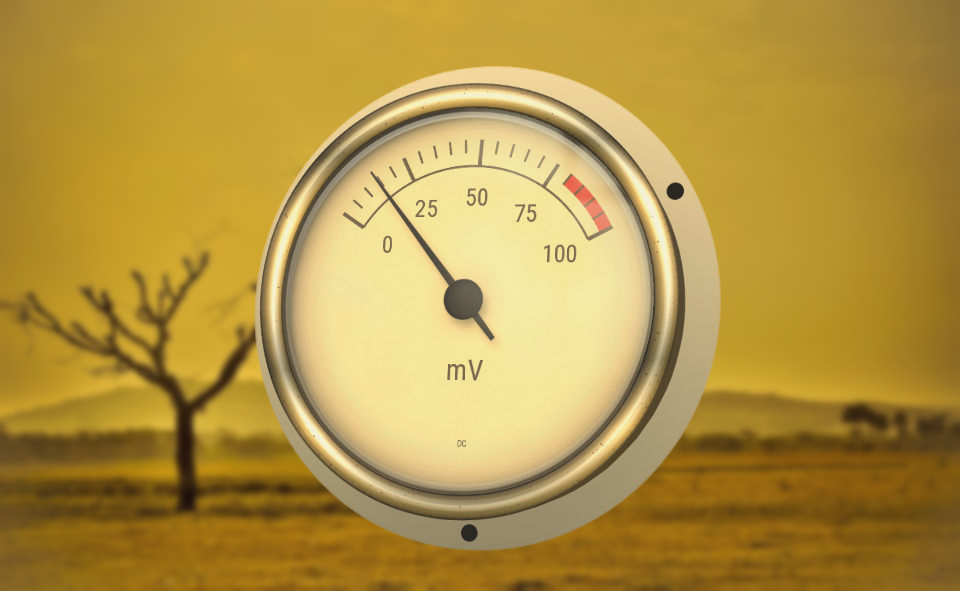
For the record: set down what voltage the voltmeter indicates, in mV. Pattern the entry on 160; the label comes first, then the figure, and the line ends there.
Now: 15
